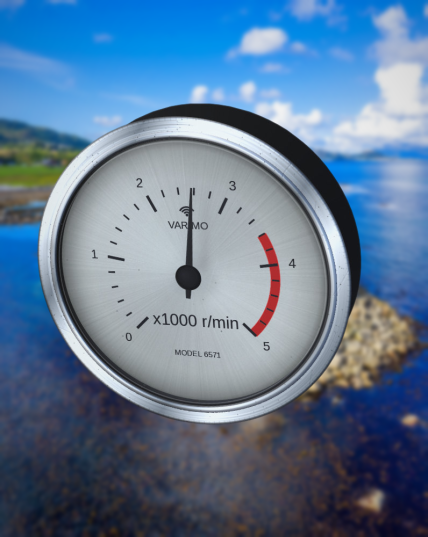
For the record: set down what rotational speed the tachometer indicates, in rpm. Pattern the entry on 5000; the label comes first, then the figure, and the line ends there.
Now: 2600
